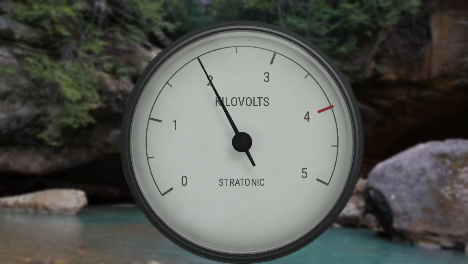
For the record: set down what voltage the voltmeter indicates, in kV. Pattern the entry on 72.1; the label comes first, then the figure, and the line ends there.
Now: 2
